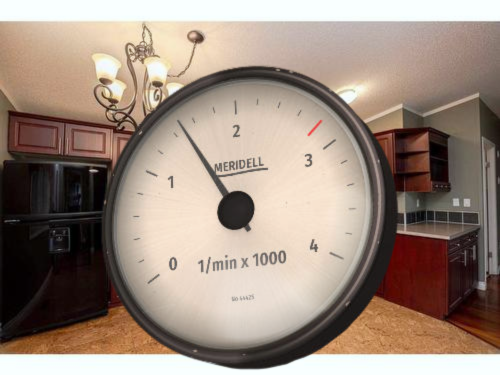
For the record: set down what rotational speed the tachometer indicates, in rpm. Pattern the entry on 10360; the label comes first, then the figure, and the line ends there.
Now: 1500
